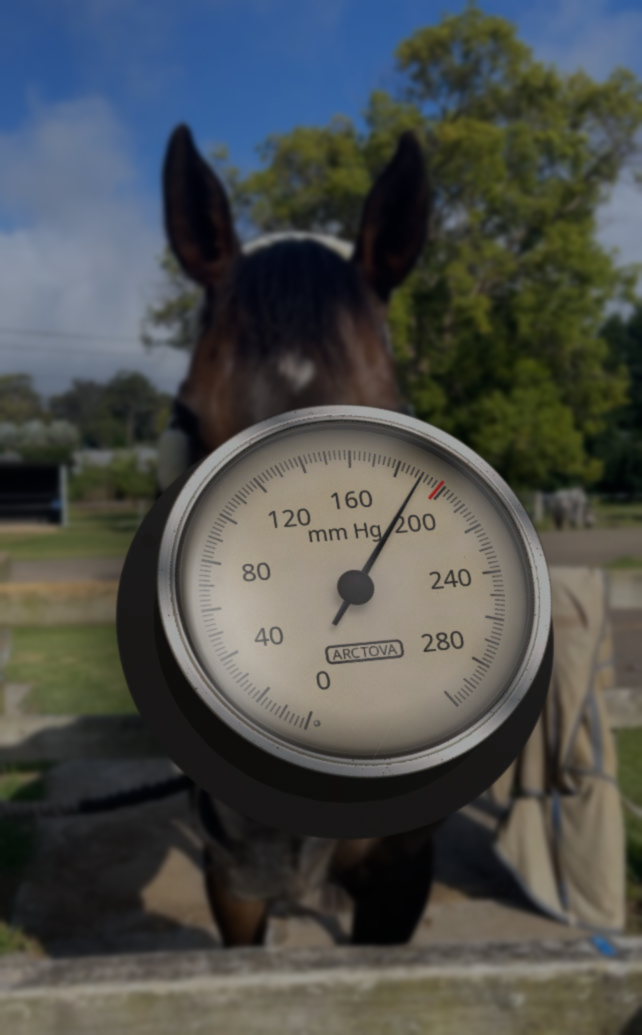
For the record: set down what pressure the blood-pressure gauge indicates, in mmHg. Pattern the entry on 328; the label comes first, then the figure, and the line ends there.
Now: 190
